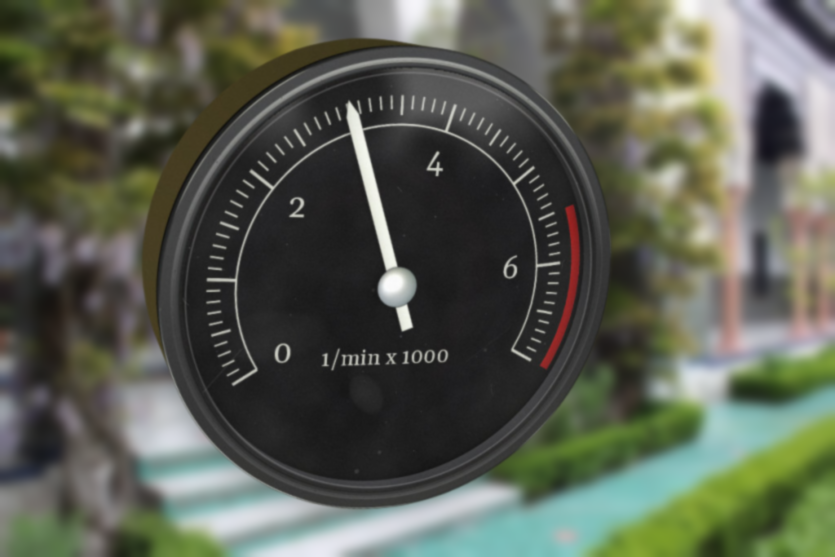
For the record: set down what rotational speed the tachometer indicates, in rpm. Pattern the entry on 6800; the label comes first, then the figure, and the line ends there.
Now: 3000
